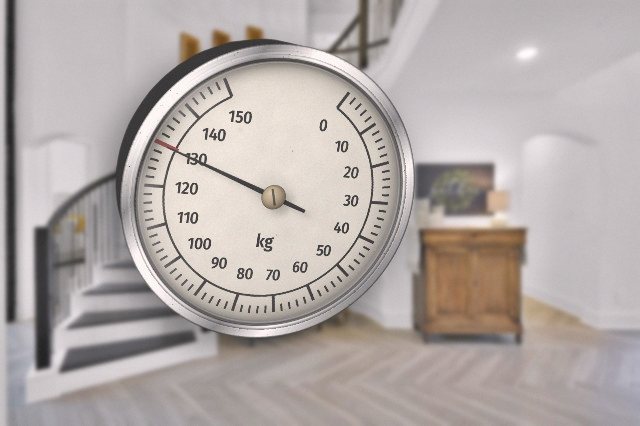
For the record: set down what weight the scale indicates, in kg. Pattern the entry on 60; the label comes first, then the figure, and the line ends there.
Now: 130
